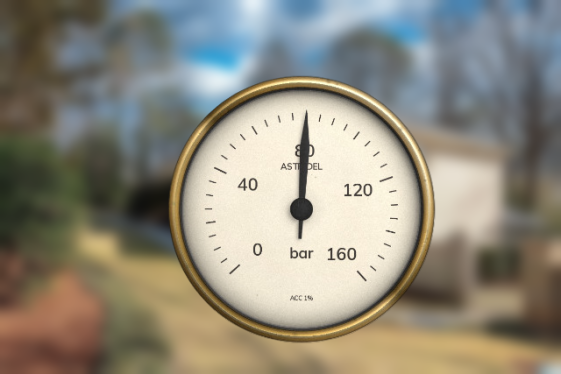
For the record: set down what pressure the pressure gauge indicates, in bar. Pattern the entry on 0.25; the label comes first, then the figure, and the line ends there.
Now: 80
